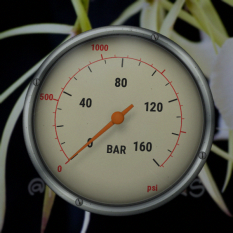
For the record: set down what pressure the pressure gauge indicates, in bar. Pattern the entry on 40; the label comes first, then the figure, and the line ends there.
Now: 0
